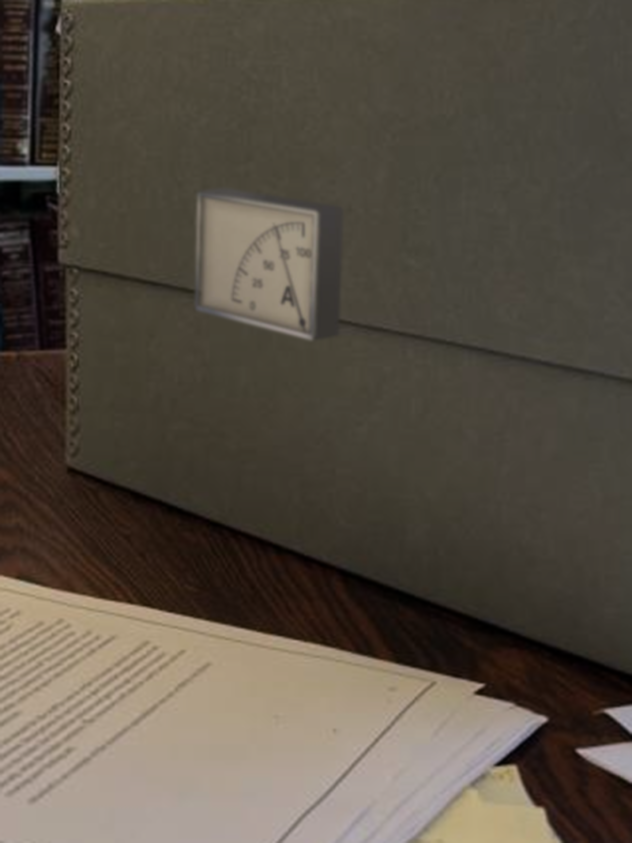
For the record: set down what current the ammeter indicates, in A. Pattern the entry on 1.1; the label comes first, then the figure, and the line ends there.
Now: 75
